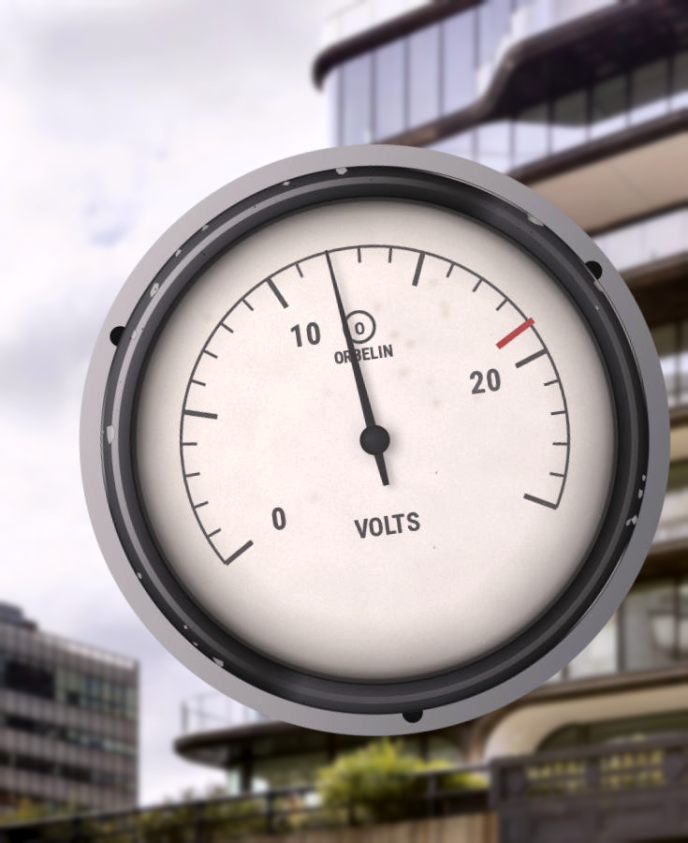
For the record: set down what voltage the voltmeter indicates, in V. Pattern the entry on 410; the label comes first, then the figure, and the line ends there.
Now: 12
